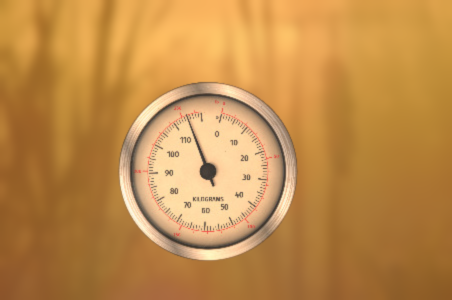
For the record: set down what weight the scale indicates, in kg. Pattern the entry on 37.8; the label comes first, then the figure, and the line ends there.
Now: 115
